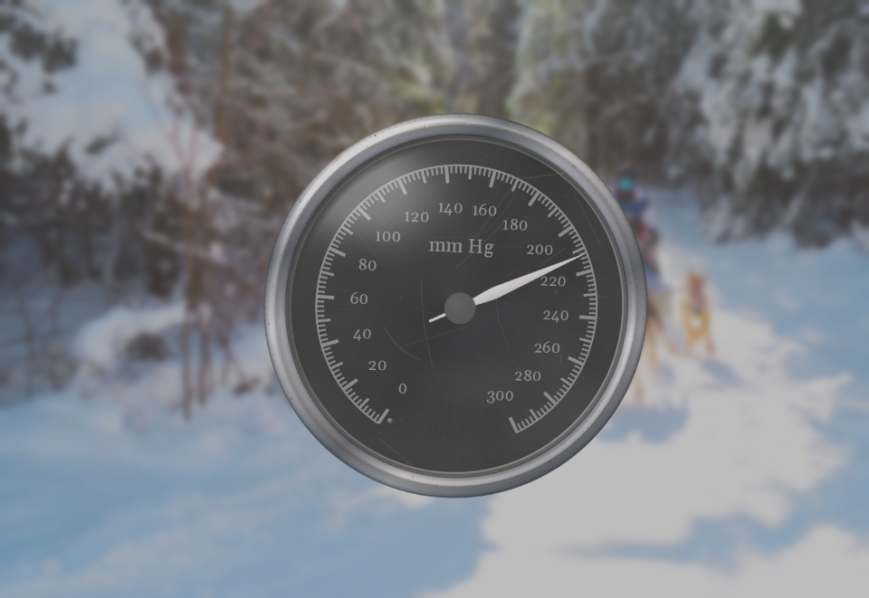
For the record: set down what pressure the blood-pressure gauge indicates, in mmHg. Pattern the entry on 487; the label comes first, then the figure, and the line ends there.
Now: 212
